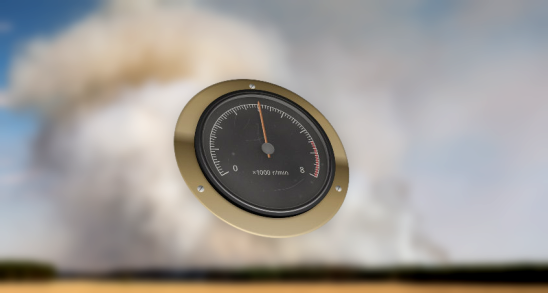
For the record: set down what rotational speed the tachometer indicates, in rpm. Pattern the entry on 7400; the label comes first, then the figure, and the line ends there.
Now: 4000
